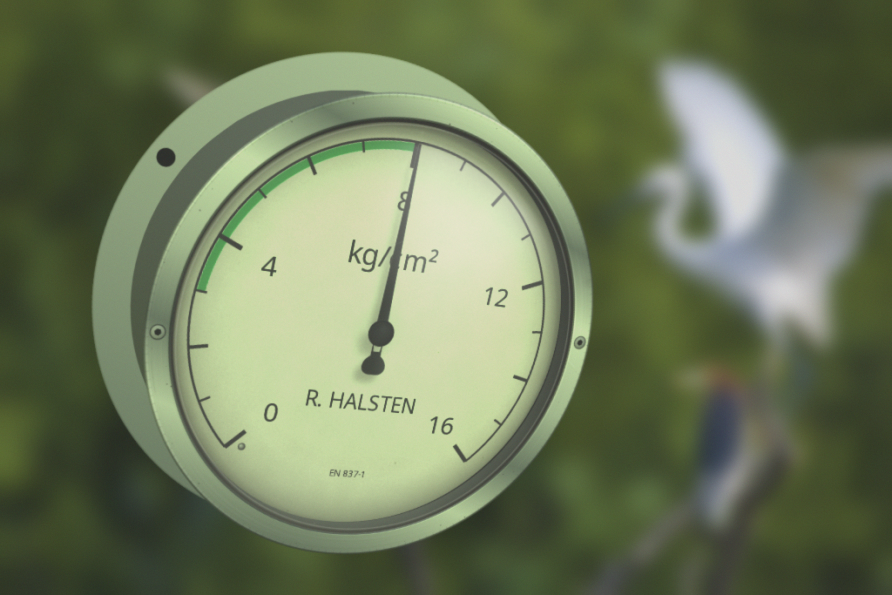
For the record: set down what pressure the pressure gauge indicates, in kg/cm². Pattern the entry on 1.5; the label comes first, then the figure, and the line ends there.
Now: 8
